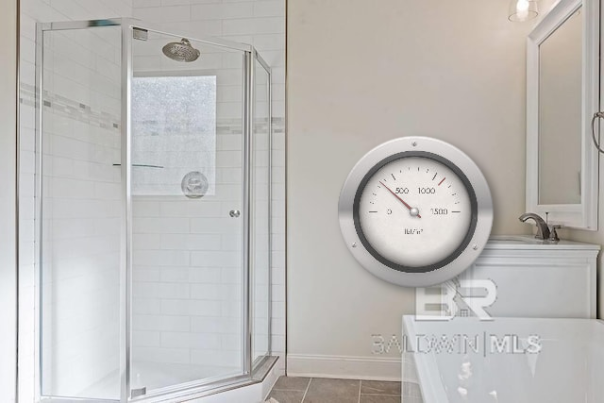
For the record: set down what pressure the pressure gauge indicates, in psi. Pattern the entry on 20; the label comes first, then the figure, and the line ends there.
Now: 350
